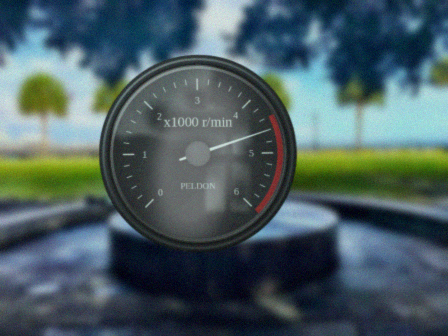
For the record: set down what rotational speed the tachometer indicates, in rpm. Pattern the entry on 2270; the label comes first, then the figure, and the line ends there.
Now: 4600
